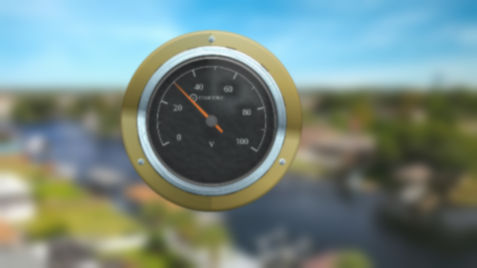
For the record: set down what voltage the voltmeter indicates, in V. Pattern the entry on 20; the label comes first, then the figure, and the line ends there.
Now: 30
